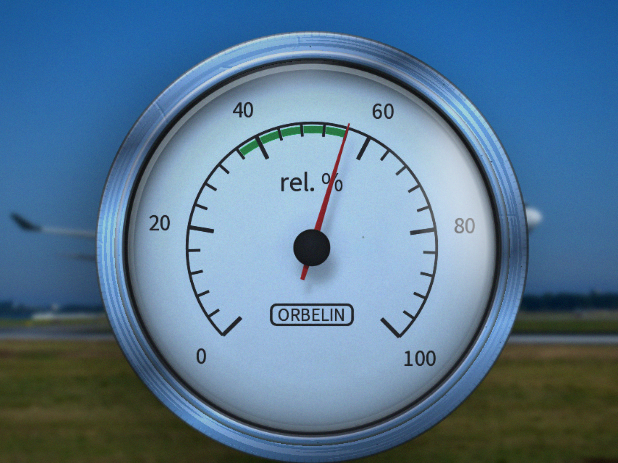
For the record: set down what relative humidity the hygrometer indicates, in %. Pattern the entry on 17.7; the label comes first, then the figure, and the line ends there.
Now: 56
